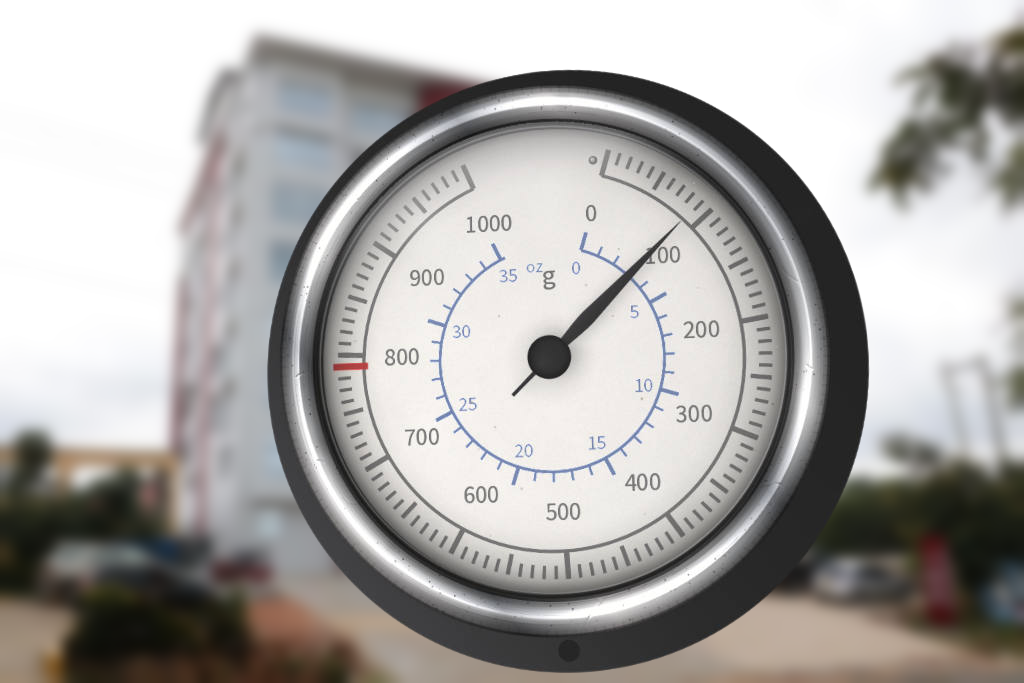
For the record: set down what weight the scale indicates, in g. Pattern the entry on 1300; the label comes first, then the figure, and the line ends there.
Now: 90
